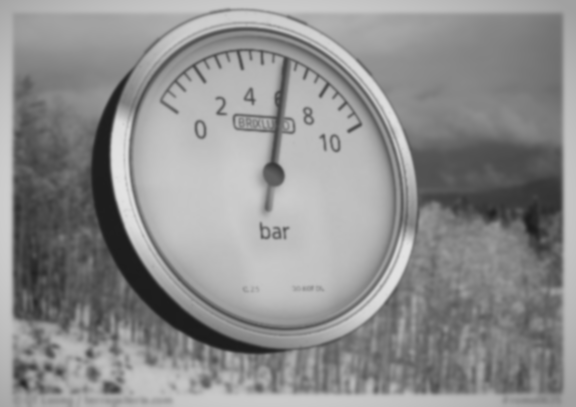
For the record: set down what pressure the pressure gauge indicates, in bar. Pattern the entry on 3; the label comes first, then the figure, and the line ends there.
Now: 6
